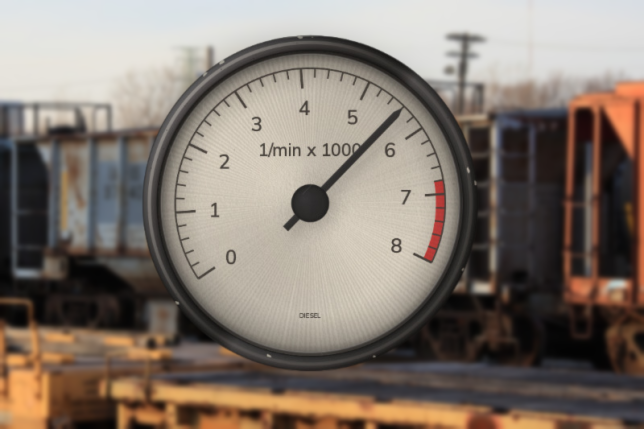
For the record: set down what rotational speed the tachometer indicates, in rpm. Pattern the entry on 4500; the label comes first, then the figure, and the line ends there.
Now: 5600
